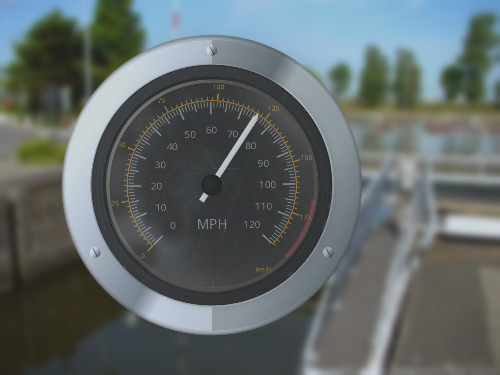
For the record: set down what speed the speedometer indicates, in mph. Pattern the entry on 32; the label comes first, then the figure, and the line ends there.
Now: 75
